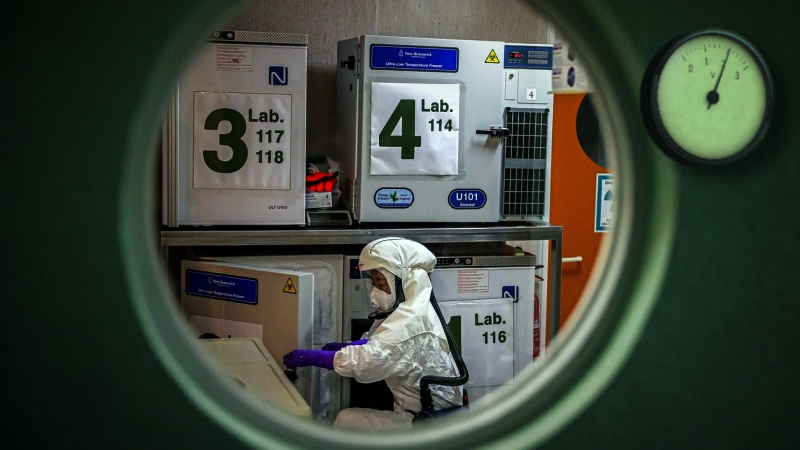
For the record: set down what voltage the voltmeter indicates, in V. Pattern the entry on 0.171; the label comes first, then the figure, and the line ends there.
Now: 2
